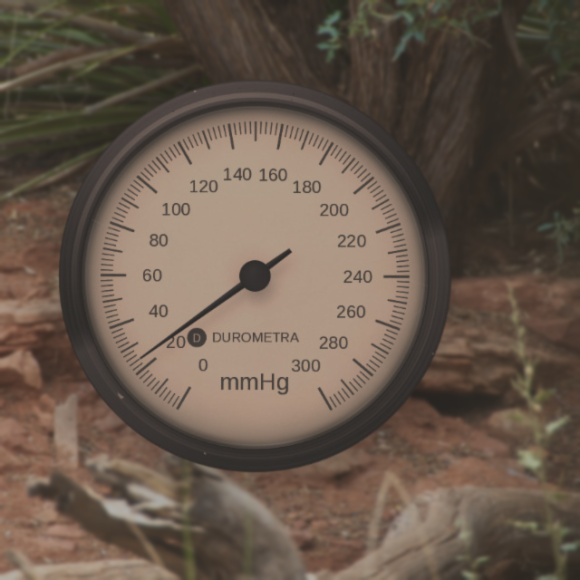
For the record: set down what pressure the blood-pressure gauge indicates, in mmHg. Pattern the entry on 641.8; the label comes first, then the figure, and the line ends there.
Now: 24
